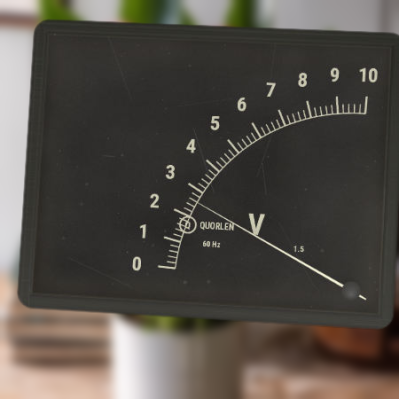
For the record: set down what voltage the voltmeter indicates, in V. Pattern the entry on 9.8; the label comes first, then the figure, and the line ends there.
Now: 2.6
